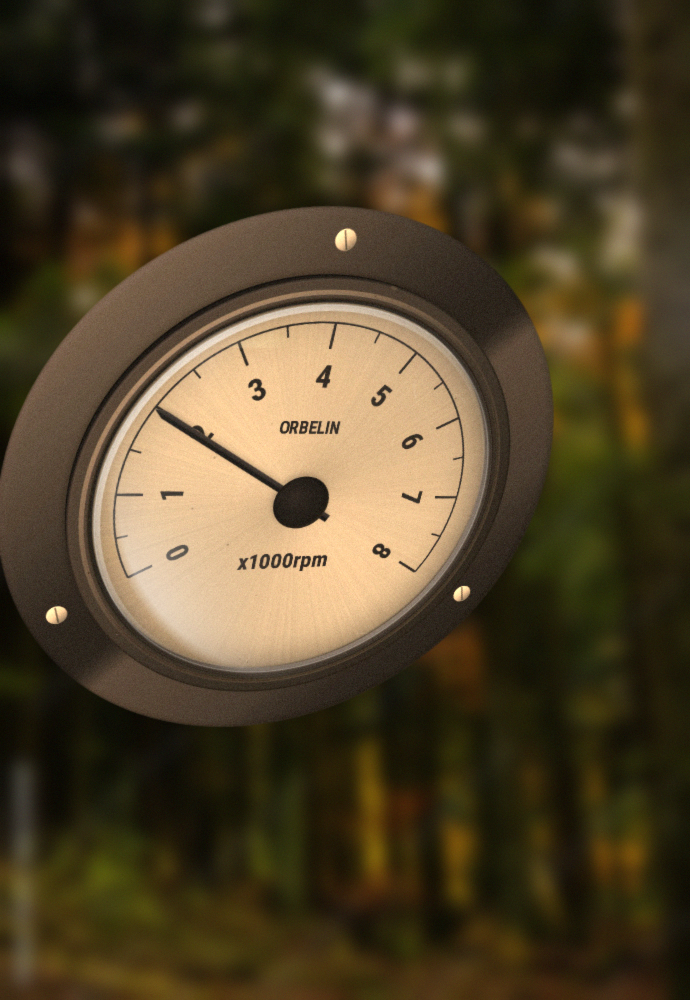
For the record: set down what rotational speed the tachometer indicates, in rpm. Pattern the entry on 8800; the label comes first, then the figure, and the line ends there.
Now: 2000
